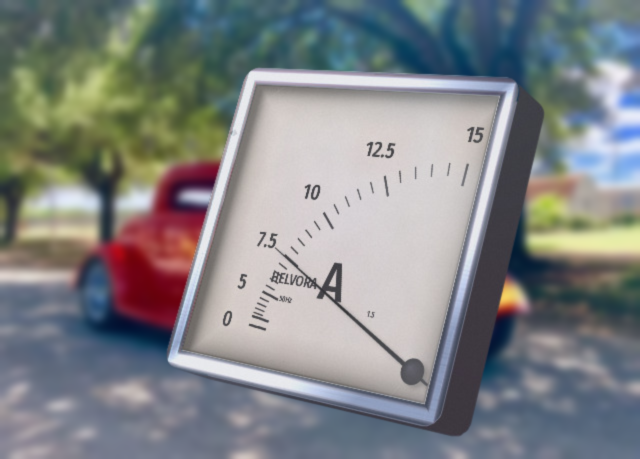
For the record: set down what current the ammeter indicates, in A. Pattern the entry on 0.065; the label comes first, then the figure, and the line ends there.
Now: 7.5
